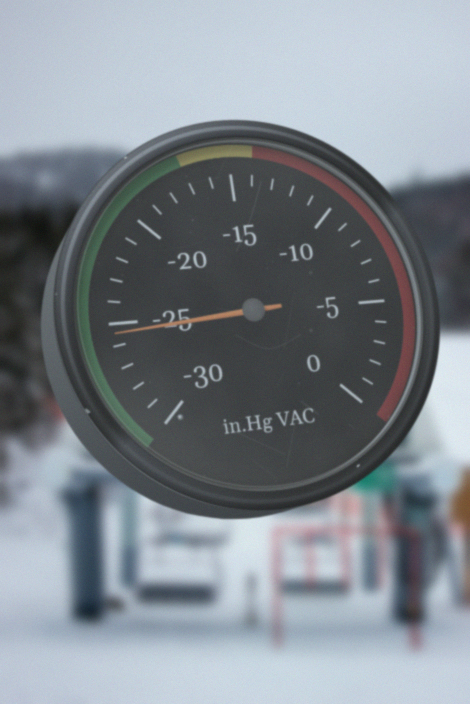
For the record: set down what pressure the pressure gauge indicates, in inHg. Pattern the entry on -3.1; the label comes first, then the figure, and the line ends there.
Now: -25.5
